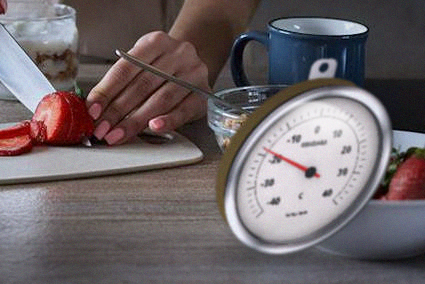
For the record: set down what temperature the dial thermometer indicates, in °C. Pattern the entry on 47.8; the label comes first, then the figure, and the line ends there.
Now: -18
